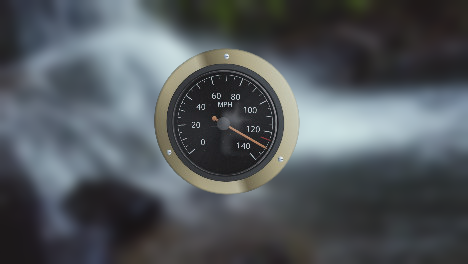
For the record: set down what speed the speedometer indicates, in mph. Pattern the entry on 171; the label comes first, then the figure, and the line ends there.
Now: 130
